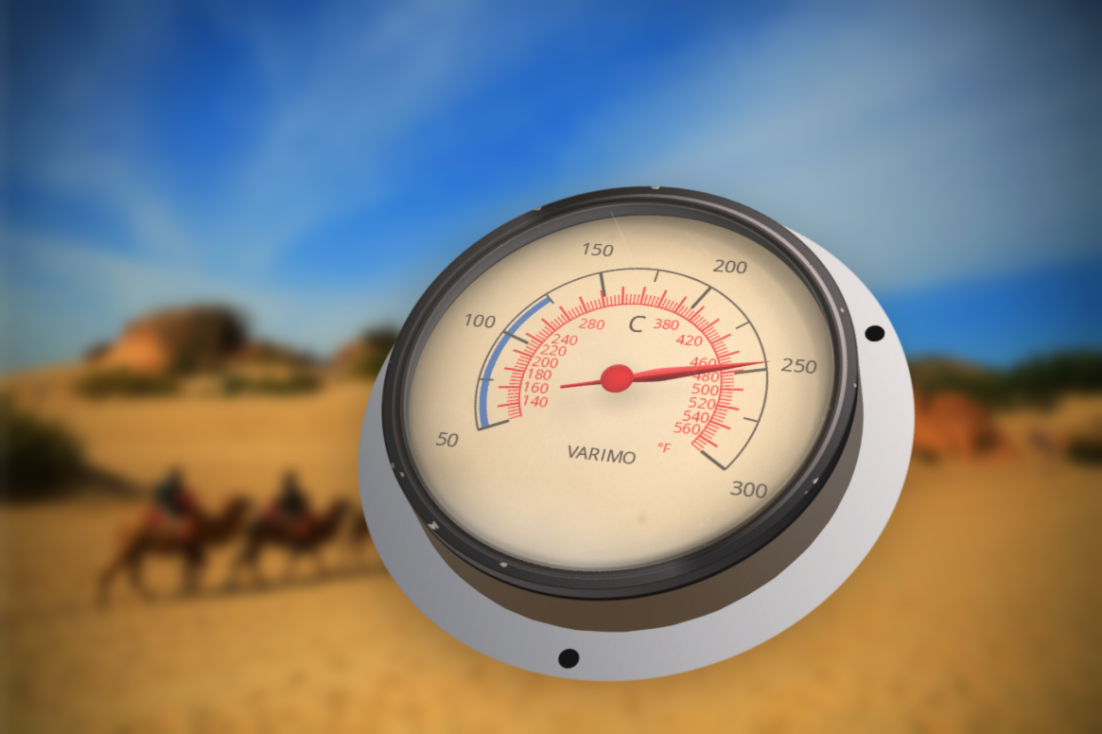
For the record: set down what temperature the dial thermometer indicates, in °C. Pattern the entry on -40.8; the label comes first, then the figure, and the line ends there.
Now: 250
